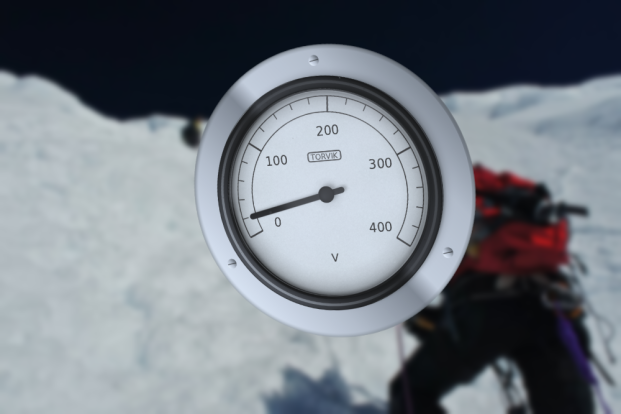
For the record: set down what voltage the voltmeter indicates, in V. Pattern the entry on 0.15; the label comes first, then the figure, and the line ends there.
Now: 20
